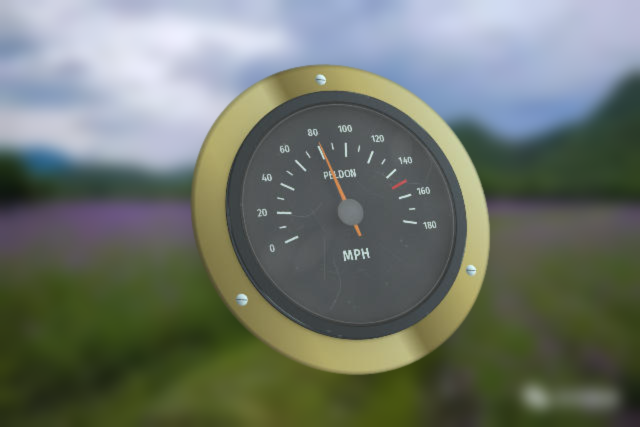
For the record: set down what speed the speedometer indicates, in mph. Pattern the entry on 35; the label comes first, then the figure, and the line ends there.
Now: 80
